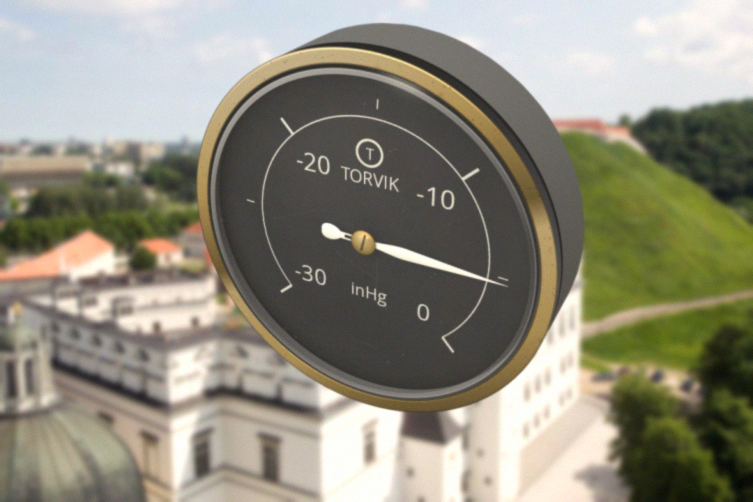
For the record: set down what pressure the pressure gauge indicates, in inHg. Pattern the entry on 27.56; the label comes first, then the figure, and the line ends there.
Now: -5
